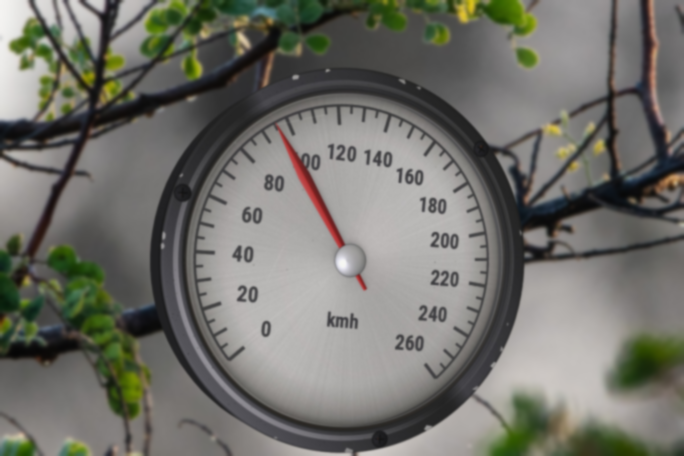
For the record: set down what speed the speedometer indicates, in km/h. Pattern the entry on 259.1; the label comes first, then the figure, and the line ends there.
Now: 95
